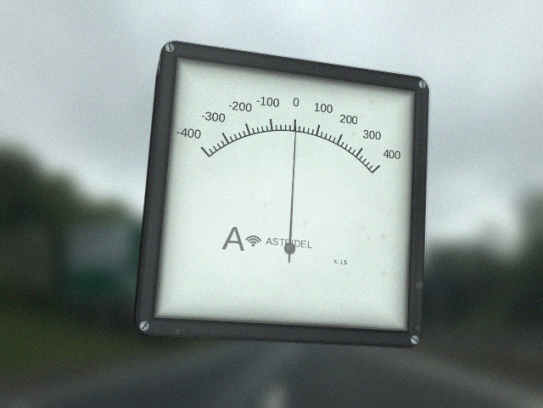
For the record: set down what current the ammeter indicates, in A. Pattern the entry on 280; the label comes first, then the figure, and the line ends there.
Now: 0
